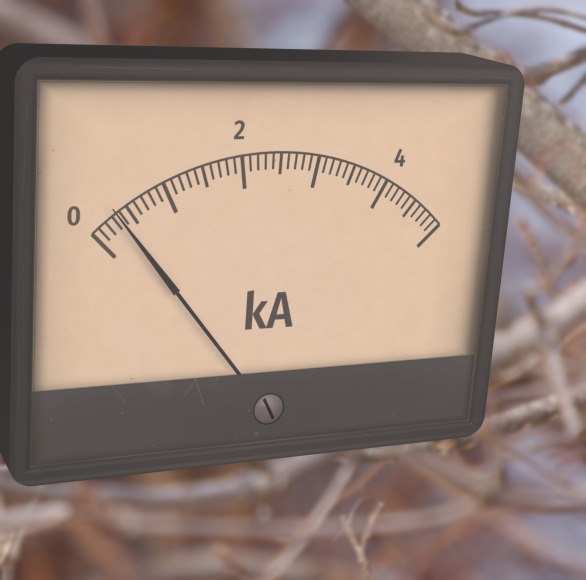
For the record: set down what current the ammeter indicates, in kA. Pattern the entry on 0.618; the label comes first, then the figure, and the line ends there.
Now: 0.35
